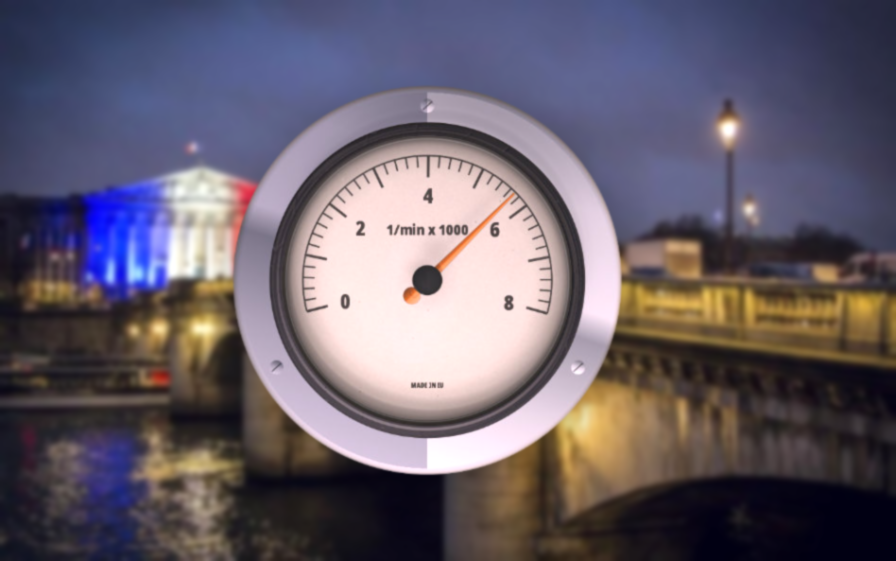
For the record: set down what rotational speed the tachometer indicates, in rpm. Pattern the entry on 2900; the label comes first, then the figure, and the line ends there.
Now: 5700
